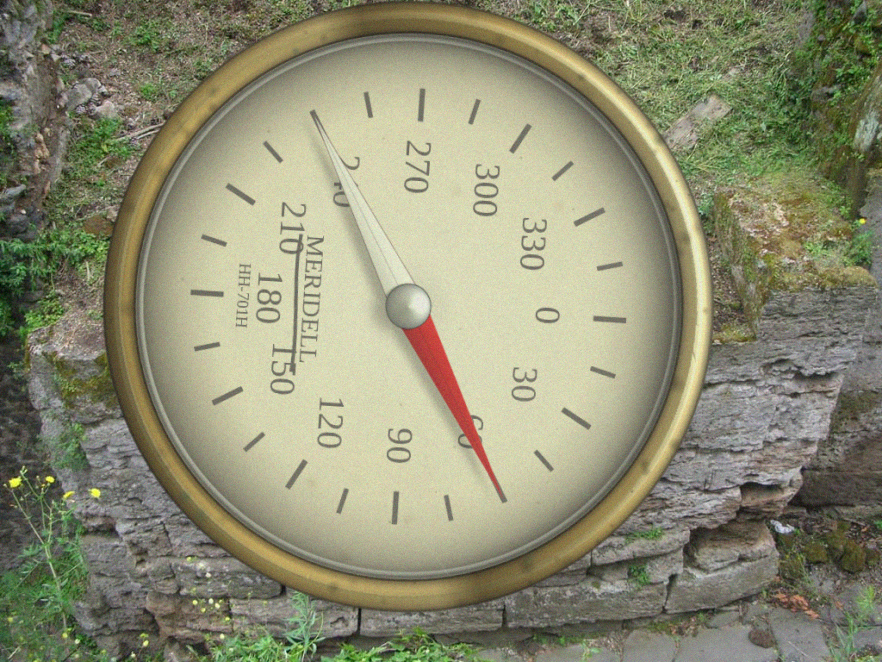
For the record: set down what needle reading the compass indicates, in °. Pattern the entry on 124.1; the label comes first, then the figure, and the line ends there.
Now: 60
